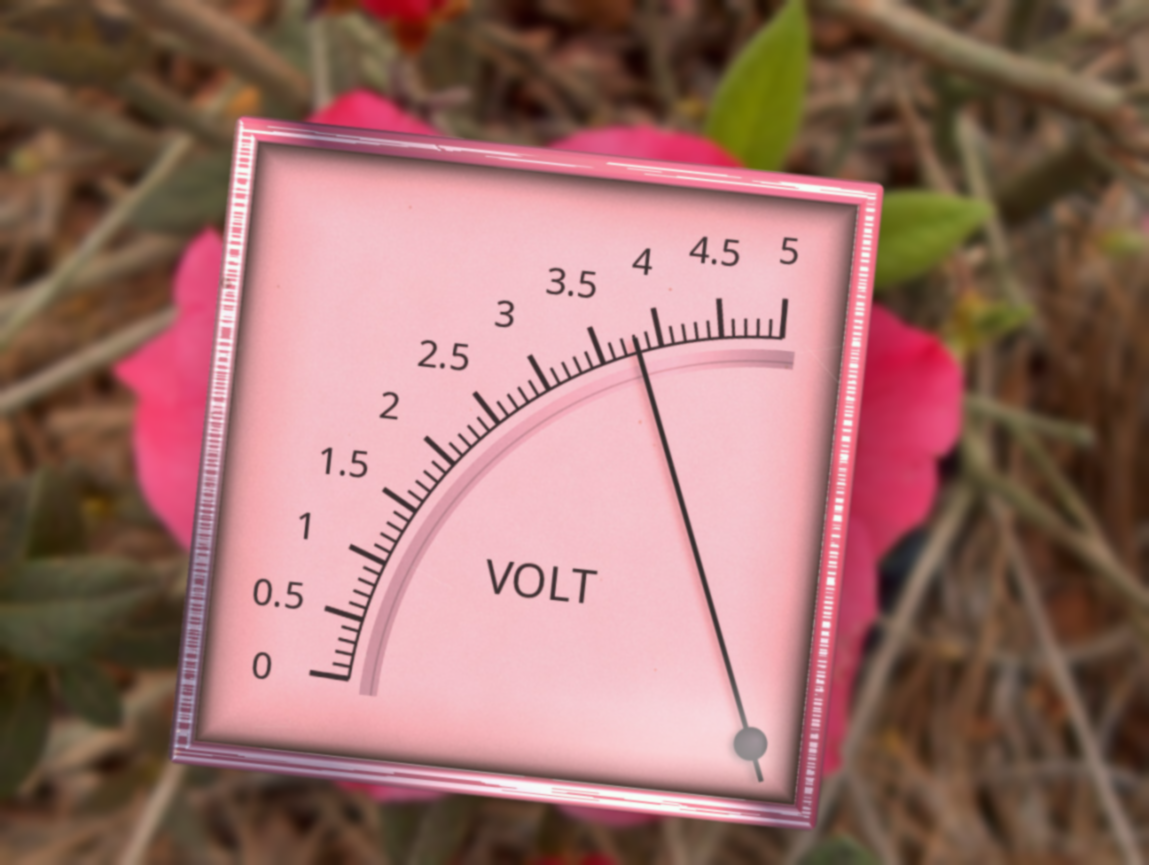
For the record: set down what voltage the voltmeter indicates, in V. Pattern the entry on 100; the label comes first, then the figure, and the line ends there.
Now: 3.8
